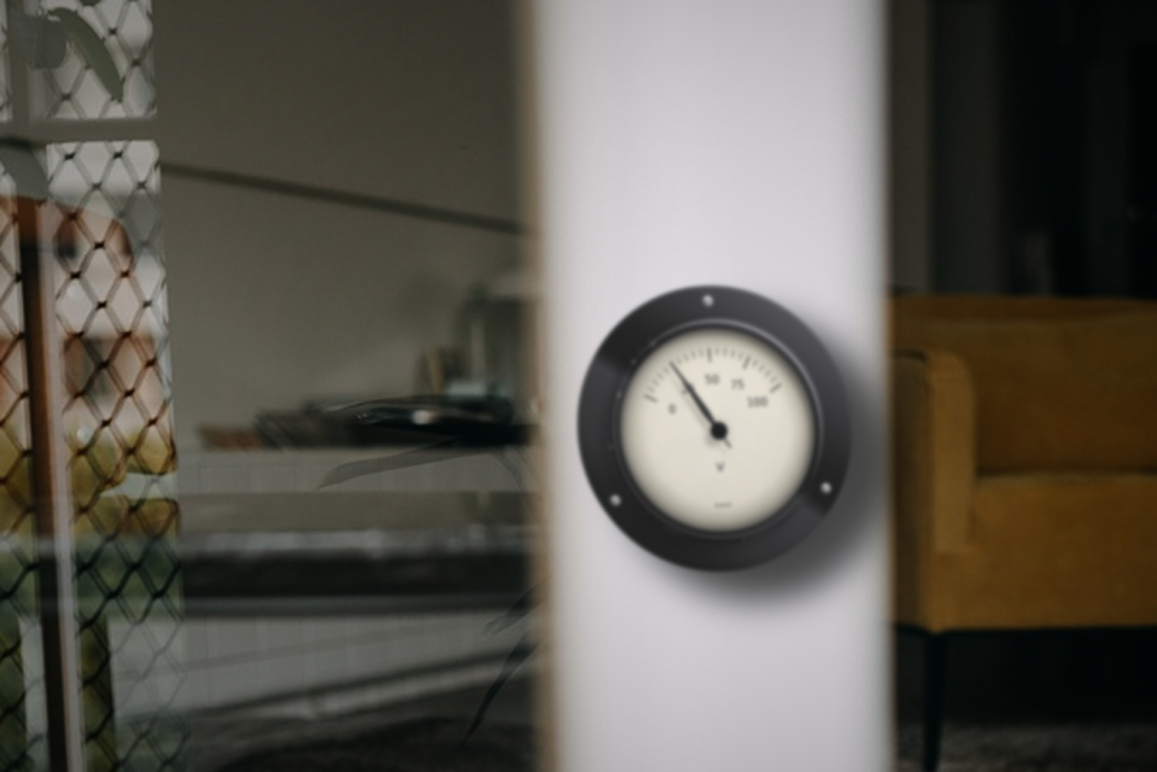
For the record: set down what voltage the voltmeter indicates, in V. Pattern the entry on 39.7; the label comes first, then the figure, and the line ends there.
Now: 25
